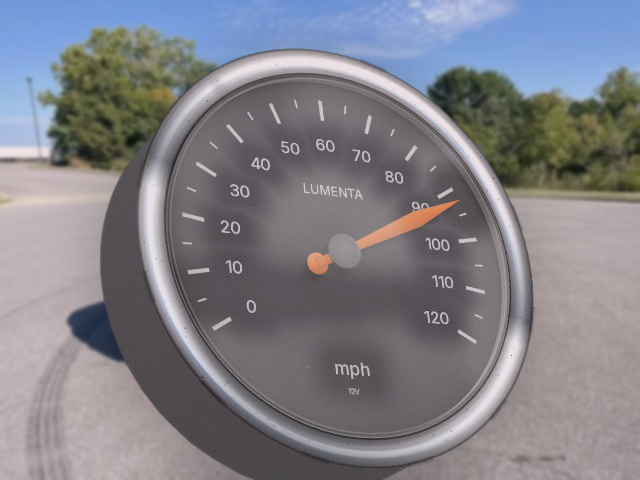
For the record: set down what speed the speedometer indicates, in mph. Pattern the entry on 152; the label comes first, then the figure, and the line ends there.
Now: 92.5
